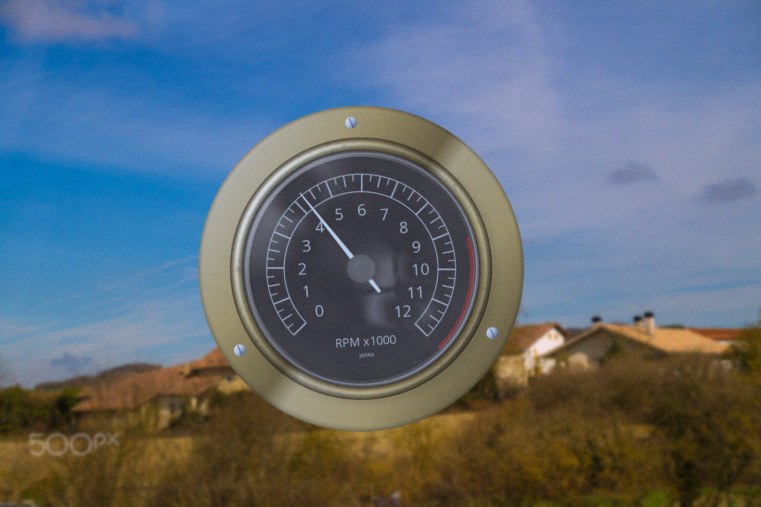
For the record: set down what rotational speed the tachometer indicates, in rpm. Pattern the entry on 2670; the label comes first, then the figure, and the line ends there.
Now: 4250
